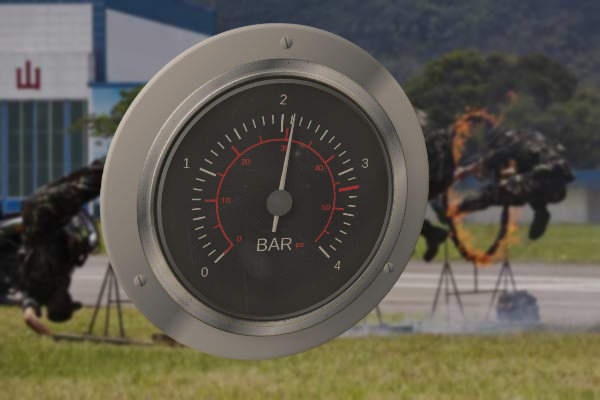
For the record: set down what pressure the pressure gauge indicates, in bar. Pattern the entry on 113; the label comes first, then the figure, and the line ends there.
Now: 2.1
